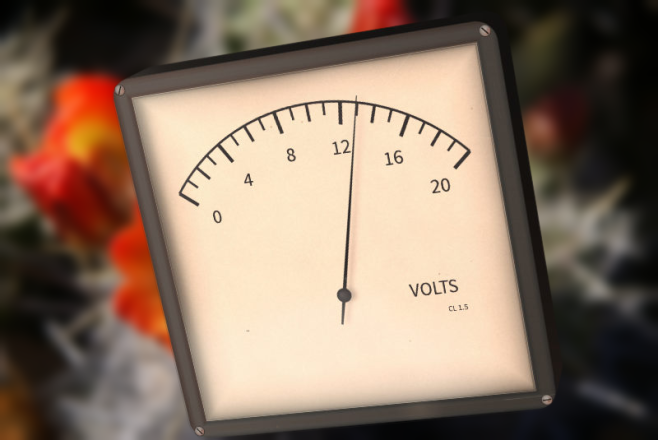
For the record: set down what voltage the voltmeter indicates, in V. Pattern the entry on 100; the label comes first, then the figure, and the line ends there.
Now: 13
